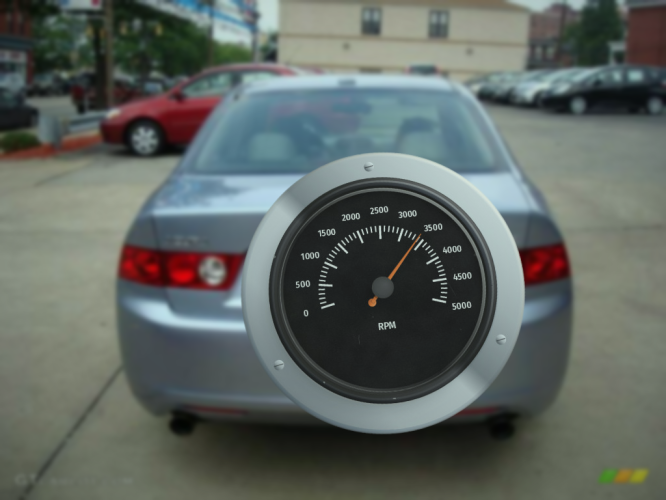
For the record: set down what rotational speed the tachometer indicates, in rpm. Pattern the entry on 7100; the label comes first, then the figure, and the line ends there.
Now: 3400
